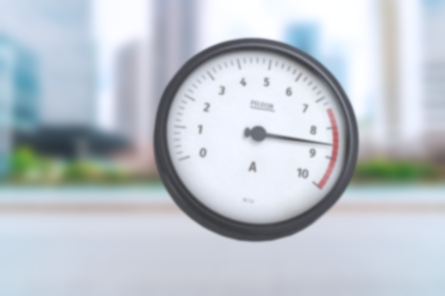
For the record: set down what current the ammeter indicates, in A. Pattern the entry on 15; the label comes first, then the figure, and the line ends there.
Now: 8.6
